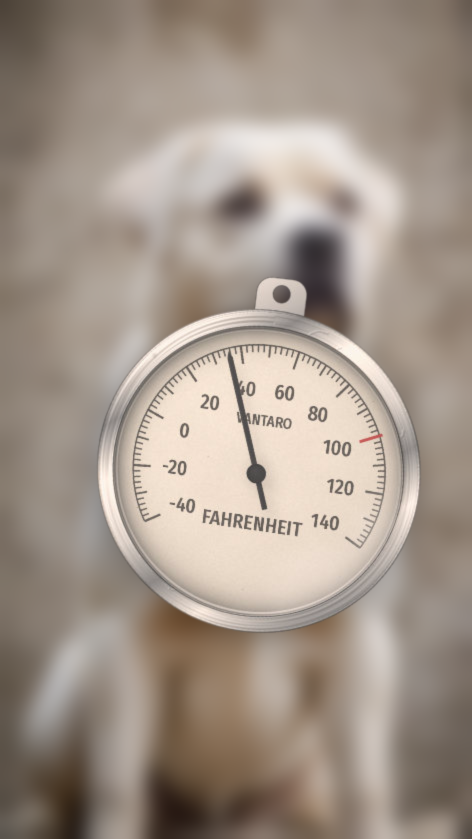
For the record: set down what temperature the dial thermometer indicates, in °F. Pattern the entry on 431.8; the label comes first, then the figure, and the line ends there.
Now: 36
